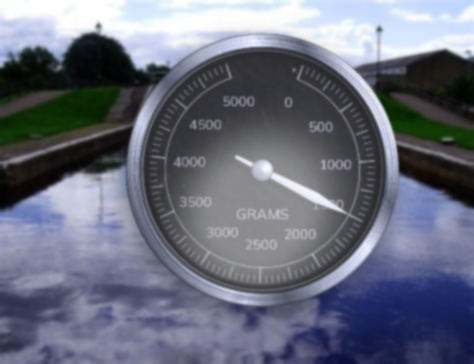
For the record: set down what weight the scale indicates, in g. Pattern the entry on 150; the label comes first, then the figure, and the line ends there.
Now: 1500
